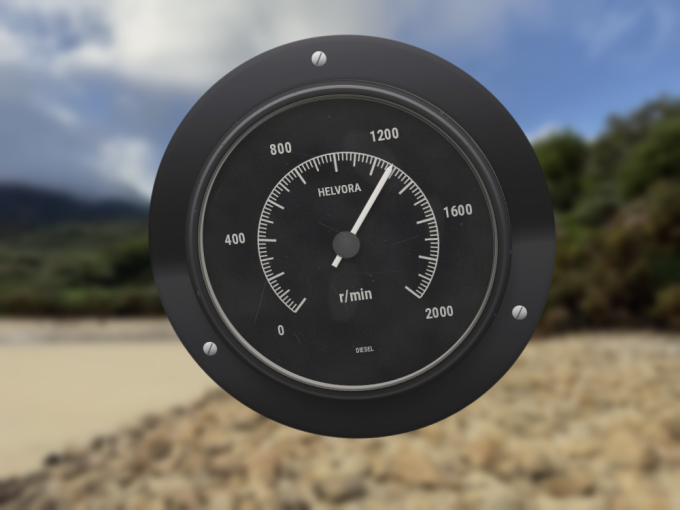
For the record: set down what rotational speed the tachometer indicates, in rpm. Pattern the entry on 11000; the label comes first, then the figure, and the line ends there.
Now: 1280
